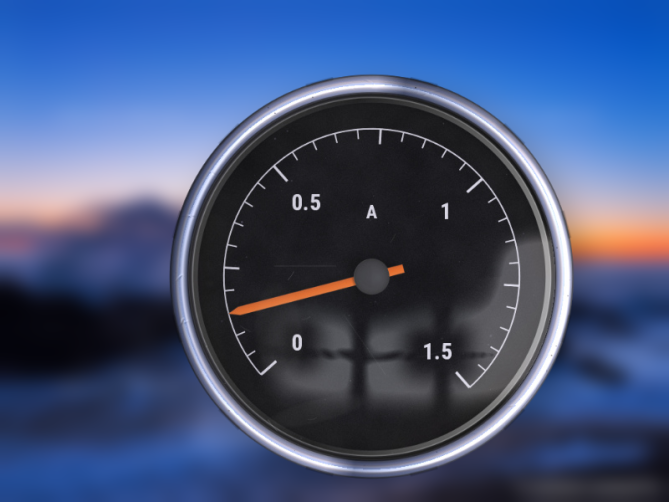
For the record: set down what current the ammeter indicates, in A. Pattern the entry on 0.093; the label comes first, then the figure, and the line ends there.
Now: 0.15
